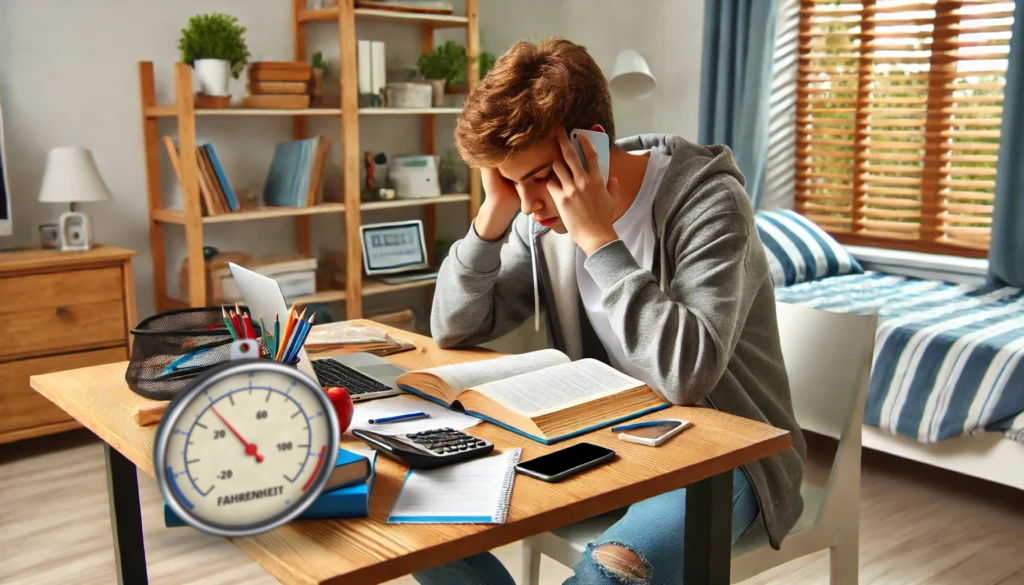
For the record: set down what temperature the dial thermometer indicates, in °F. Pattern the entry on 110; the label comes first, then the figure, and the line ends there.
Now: 30
